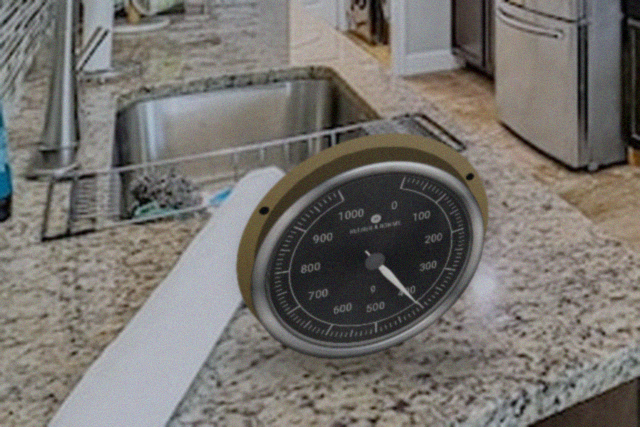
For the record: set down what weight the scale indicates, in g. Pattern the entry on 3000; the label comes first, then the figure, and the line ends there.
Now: 400
